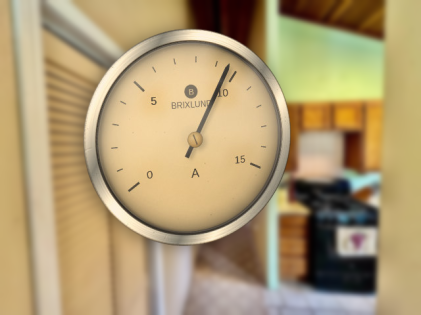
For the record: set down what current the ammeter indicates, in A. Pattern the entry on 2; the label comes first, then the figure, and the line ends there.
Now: 9.5
